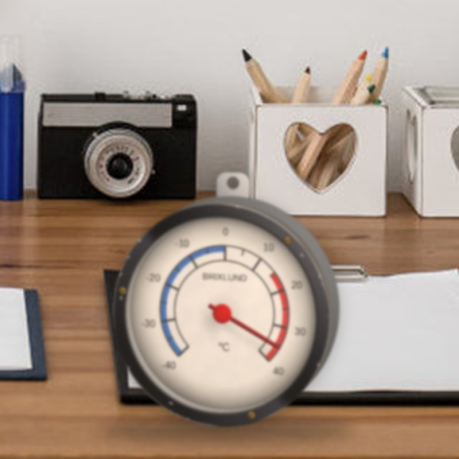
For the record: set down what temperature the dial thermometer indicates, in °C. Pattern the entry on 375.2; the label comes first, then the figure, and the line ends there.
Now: 35
